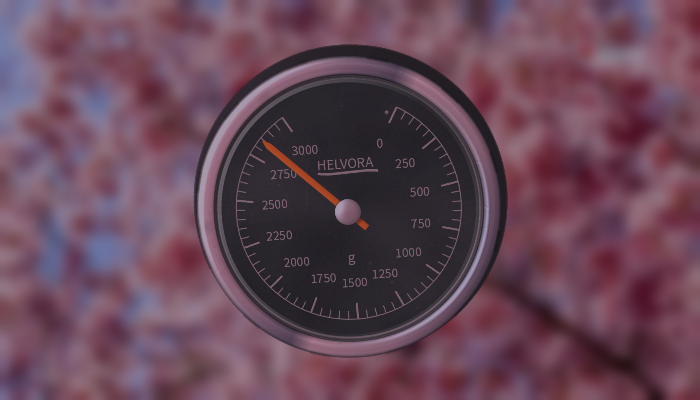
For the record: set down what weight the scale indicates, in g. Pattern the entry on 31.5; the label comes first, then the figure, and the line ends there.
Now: 2850
